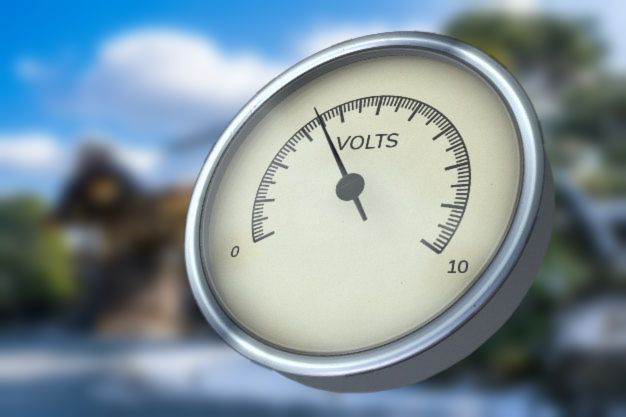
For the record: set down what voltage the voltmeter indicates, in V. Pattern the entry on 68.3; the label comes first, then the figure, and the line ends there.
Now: 3.5
